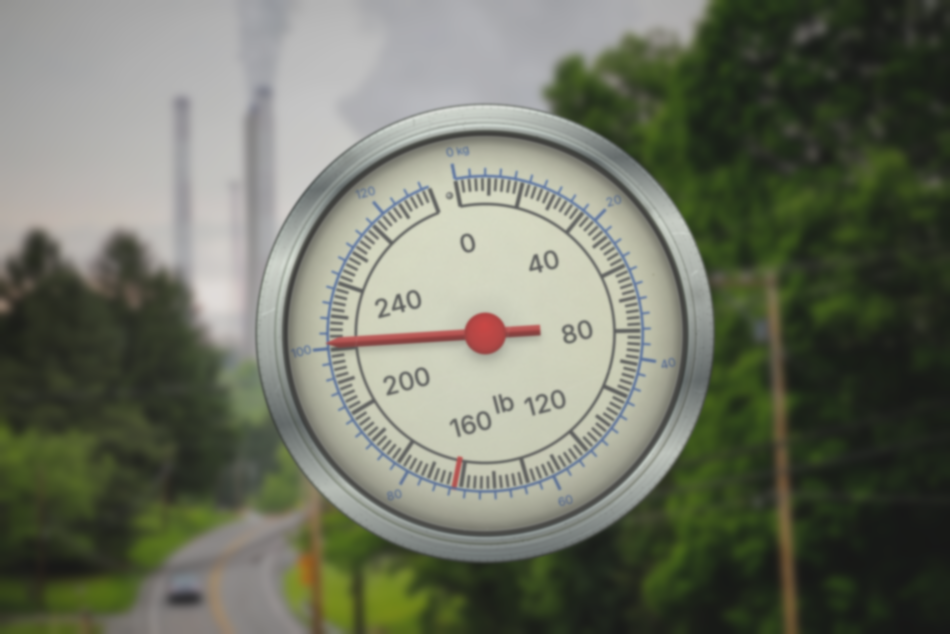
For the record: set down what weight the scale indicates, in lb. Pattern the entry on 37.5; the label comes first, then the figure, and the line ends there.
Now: 222
